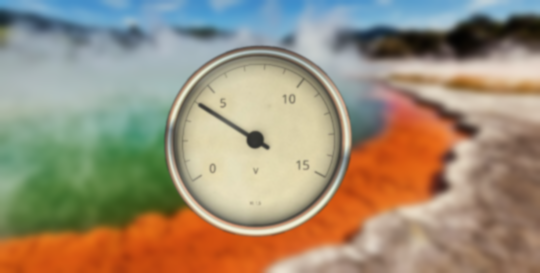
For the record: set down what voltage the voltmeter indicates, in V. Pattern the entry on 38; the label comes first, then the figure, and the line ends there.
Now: 4
